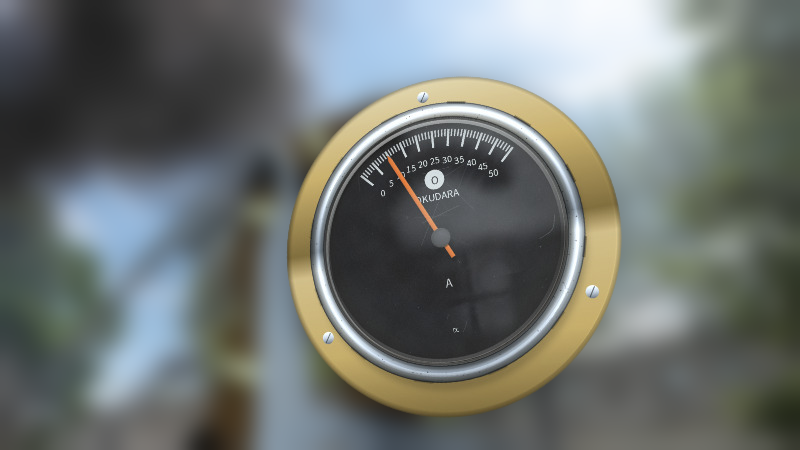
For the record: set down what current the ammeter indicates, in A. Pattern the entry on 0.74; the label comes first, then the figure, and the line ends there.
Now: 10
